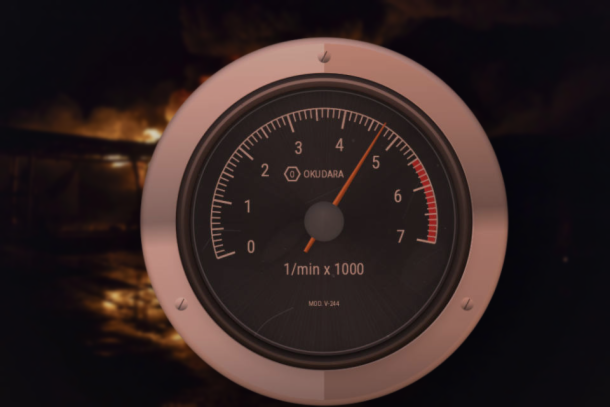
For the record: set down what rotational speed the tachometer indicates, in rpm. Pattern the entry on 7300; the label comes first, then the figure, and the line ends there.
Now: 4700
